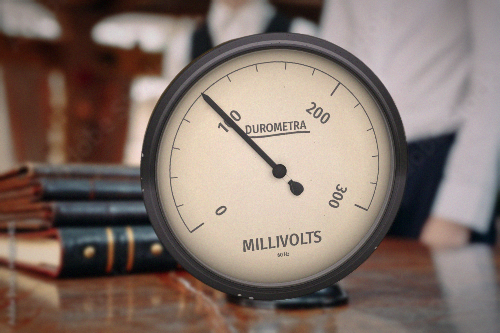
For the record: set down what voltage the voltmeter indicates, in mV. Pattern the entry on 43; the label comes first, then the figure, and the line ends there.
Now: 100
